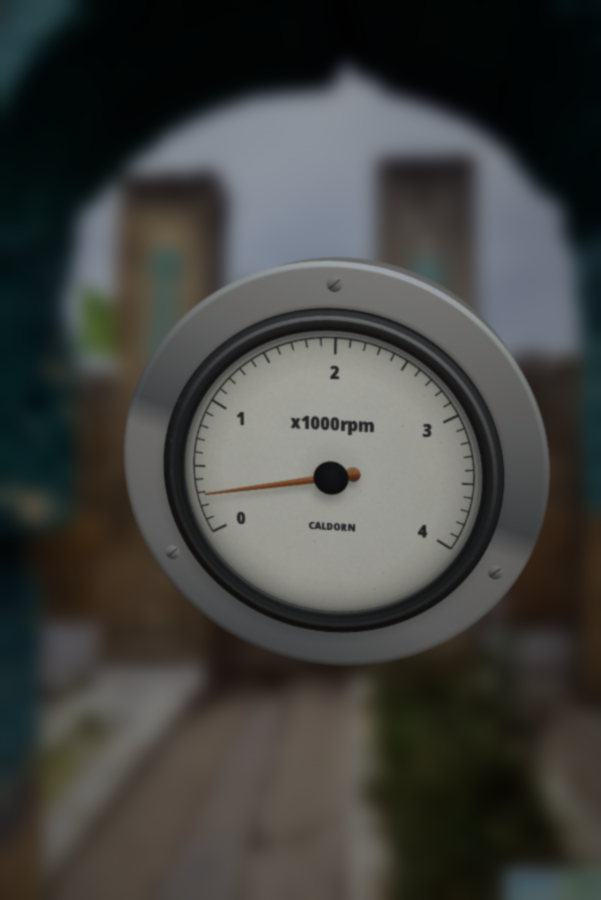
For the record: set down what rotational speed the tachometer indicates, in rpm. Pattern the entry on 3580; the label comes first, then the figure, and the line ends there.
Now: 300
